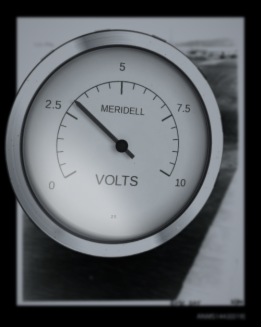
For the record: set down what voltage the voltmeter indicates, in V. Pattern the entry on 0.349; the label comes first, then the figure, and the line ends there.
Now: 3
